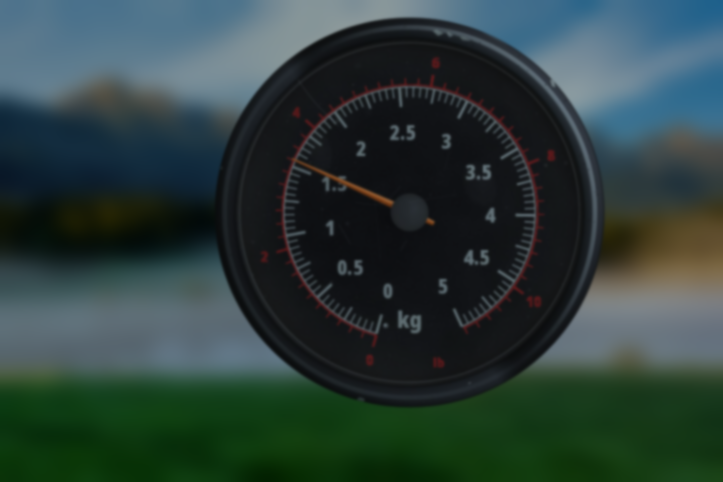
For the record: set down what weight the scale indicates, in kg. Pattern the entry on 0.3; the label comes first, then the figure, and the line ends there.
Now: 1.55
